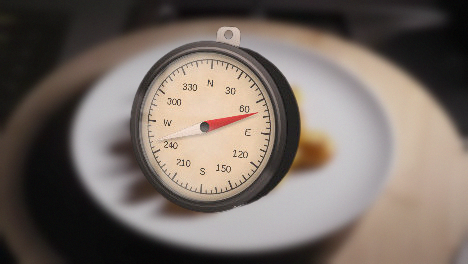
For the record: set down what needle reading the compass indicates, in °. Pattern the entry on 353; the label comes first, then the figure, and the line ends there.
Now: 70
